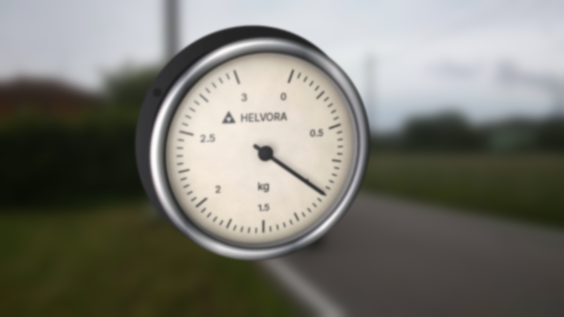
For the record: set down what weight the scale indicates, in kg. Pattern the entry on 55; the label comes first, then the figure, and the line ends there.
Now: 1
